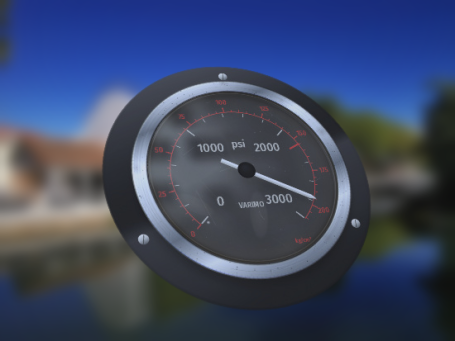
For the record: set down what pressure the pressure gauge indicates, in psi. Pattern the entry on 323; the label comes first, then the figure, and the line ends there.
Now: 2800
